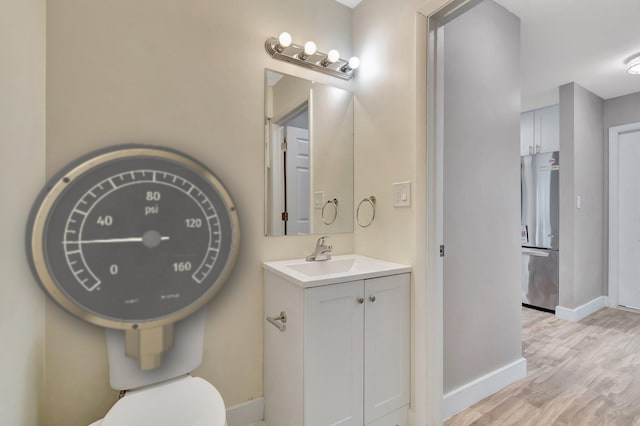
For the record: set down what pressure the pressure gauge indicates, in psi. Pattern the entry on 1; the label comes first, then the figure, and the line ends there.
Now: 25
